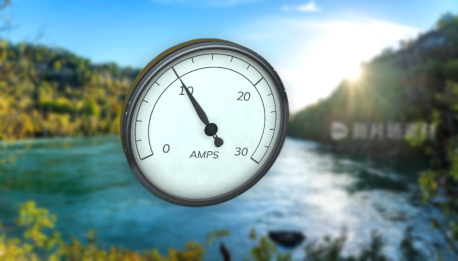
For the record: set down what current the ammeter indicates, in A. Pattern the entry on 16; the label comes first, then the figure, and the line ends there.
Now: 10
